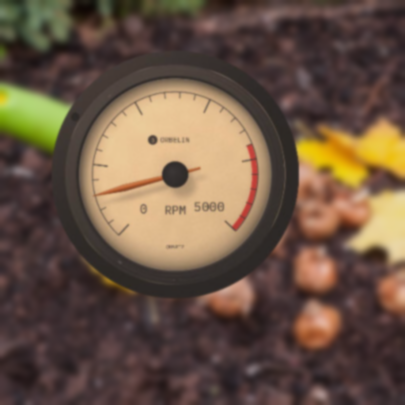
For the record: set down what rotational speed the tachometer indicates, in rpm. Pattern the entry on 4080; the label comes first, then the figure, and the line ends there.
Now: 600
